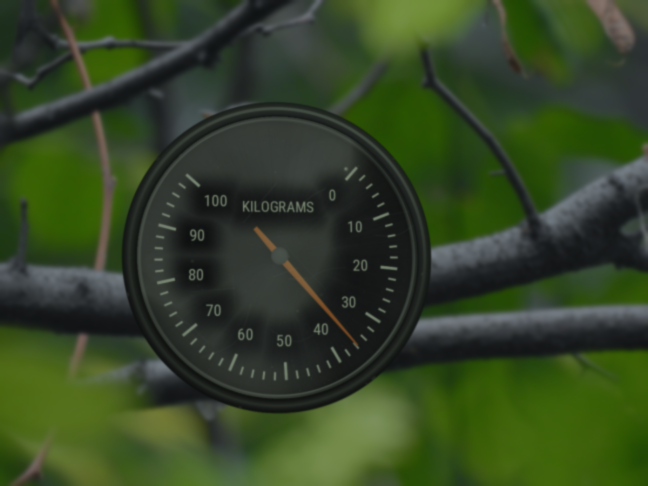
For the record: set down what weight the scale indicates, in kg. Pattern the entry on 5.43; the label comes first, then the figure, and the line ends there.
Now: 36
